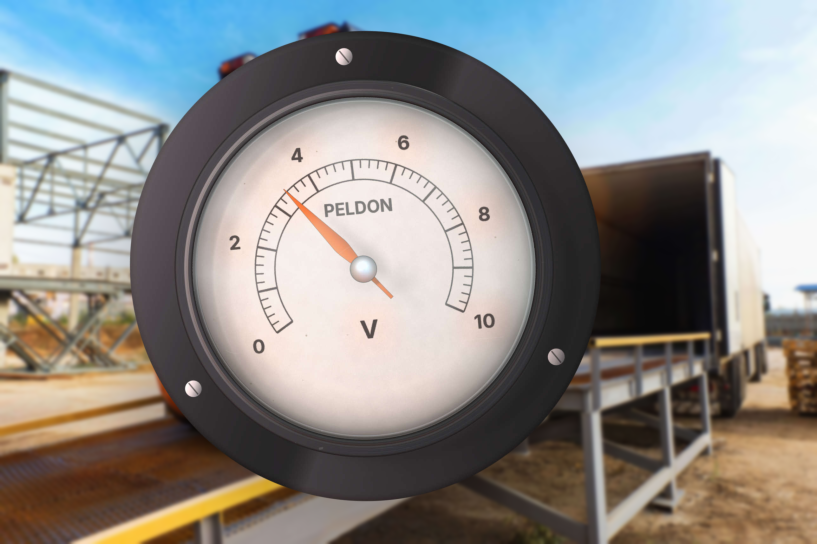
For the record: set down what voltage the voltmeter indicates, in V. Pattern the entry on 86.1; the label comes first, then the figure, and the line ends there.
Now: 3.4
